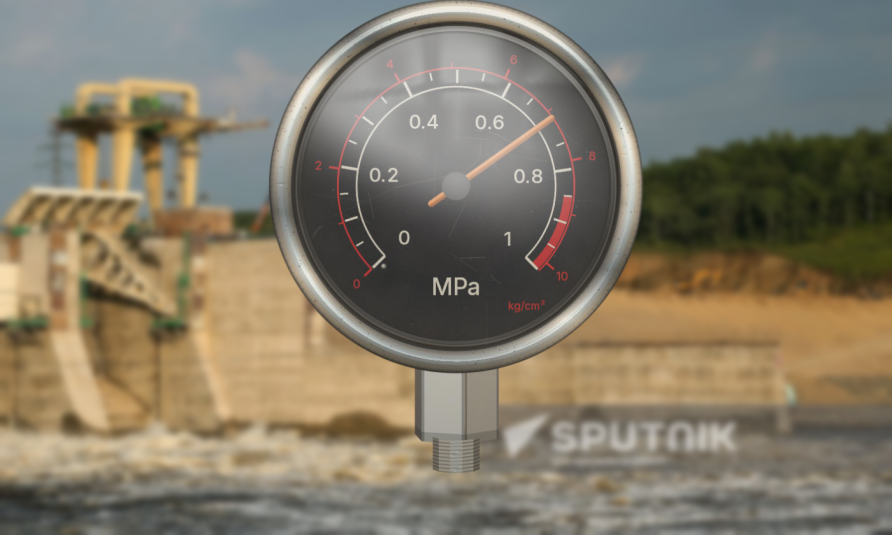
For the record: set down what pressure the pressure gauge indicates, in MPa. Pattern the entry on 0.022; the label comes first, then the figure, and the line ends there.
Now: 0.7
